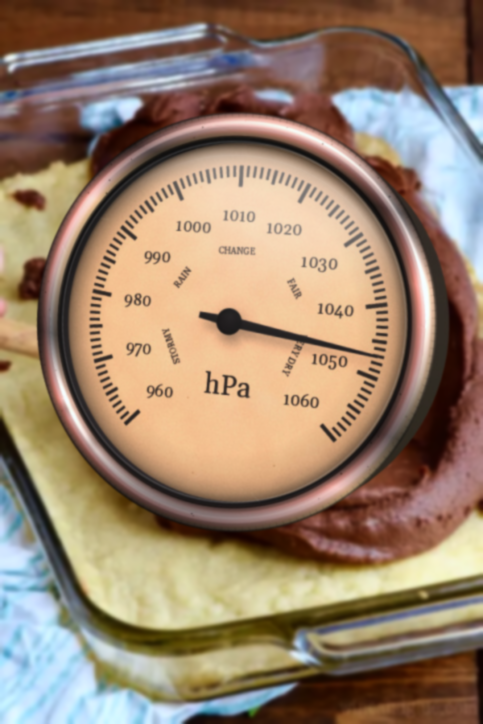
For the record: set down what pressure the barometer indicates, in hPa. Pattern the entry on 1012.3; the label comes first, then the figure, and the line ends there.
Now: 1047
